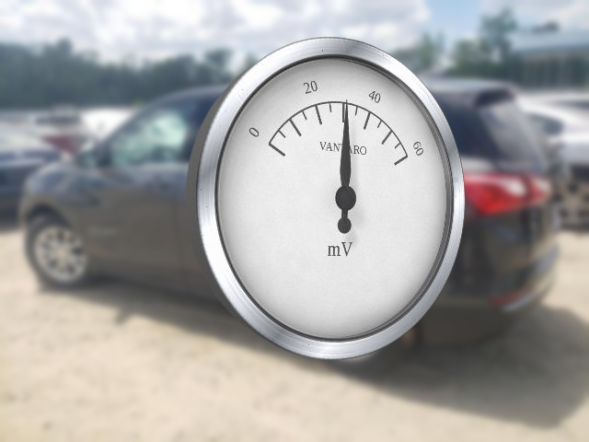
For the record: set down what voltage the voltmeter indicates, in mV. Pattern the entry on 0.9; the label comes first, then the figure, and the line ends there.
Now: 30
